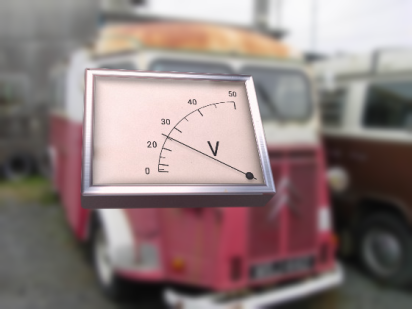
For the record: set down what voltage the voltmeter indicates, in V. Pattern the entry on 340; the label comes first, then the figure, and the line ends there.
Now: 25
